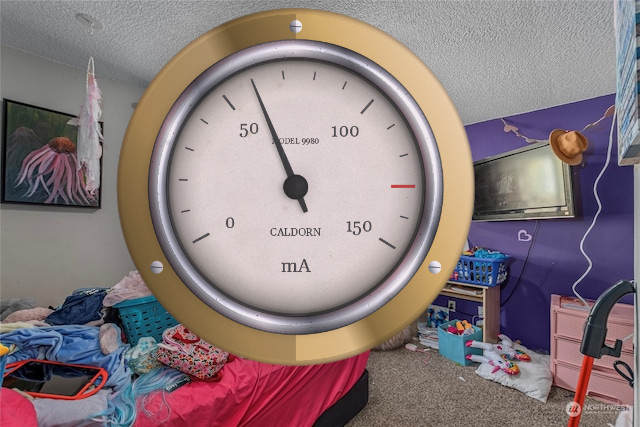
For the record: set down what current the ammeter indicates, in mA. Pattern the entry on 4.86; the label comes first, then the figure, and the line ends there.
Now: 60
